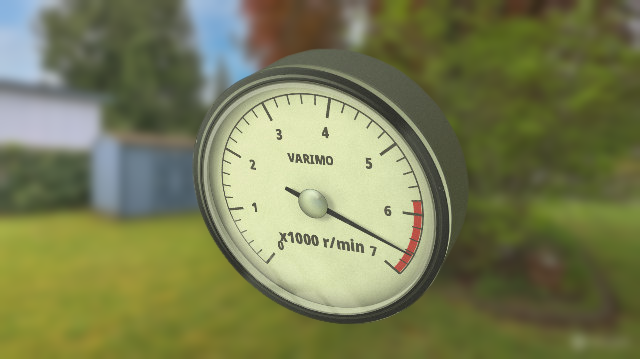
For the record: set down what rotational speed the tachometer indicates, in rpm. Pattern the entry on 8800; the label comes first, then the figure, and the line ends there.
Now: 6600
